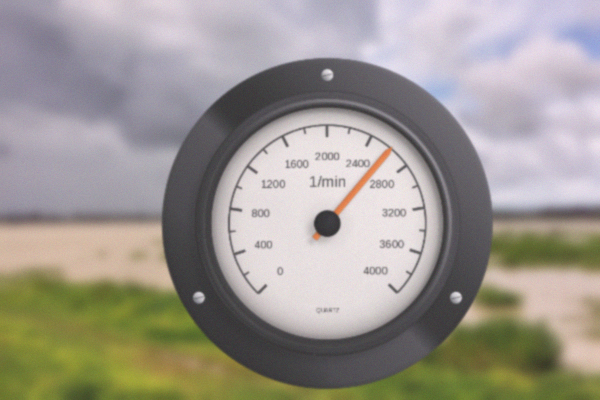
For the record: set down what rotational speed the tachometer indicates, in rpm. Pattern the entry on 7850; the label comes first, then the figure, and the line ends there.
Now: 2600
